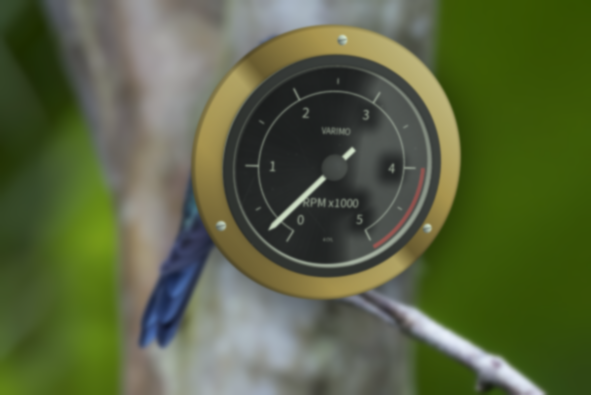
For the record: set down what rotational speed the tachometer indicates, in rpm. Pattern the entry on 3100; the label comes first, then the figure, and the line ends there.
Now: 250
